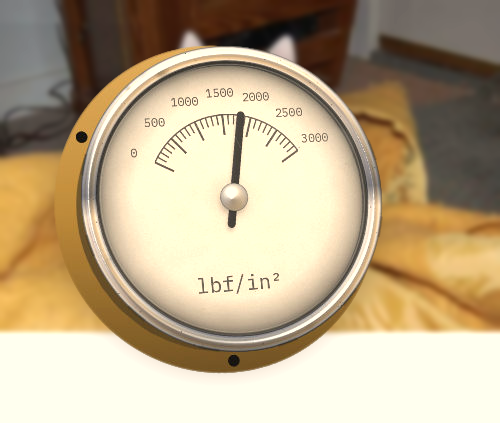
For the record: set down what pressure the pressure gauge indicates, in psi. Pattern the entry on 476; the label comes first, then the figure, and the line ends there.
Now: 1800
